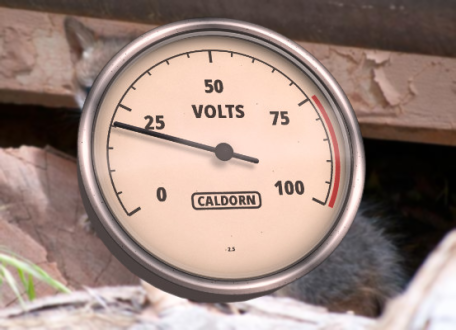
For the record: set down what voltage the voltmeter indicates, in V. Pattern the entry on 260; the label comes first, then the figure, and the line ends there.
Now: 20
